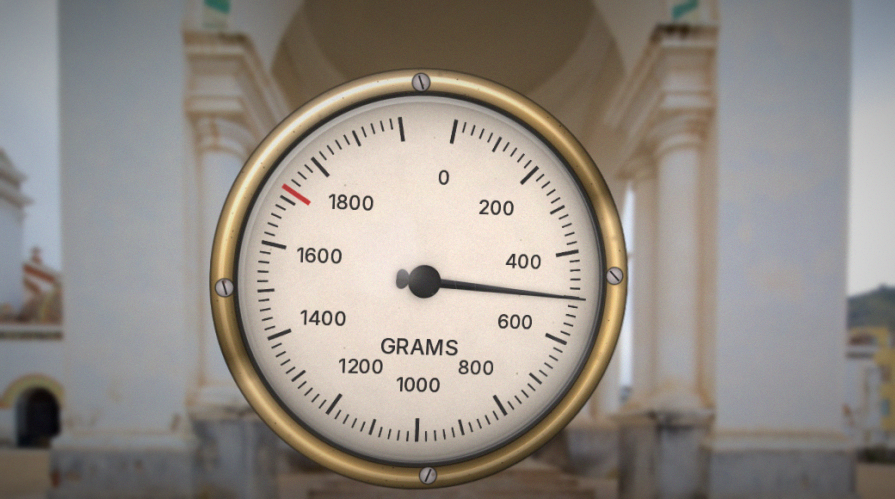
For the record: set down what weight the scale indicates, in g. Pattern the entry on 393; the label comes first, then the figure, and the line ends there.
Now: 500
